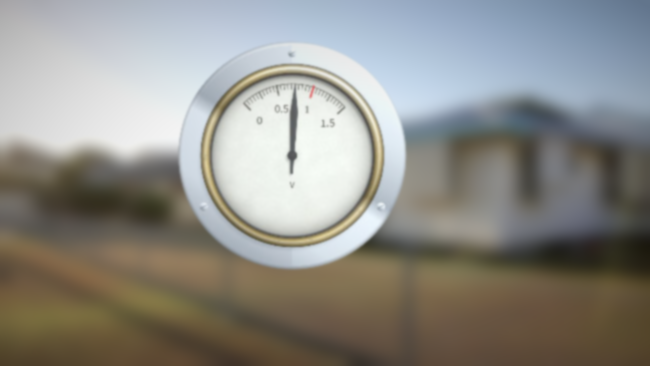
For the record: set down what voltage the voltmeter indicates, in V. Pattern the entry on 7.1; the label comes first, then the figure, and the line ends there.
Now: 0.75
